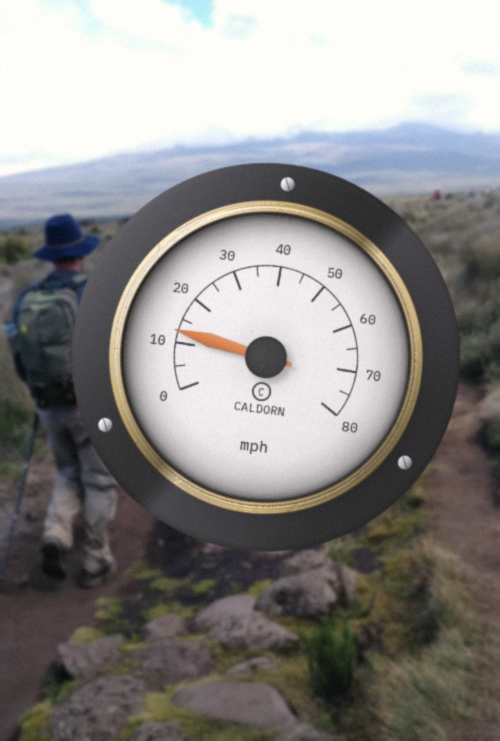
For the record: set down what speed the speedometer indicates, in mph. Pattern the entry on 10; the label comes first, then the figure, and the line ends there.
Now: 12.5
